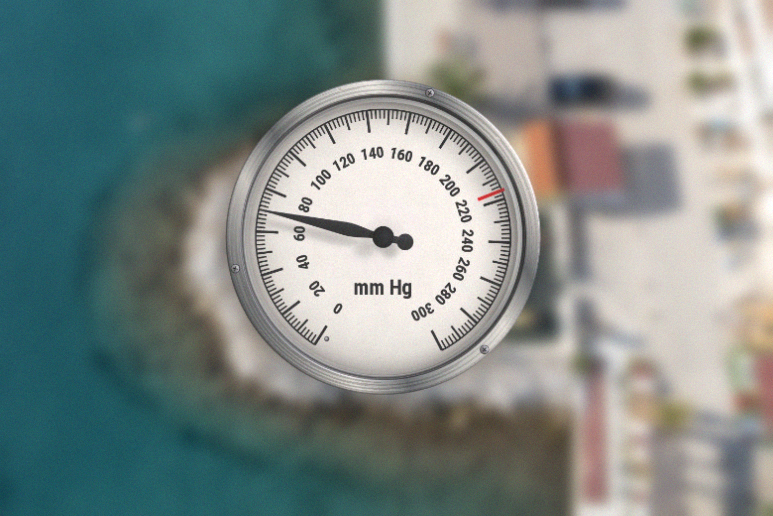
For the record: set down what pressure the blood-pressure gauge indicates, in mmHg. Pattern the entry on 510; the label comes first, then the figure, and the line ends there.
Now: 70
